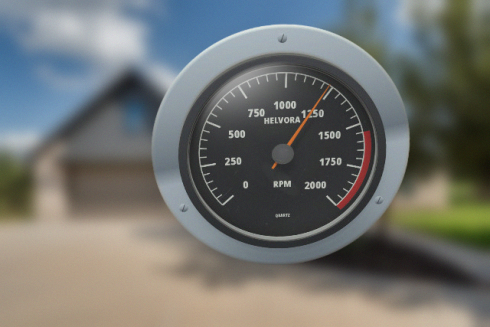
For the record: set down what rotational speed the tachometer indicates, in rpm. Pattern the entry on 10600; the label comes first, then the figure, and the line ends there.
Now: 1225
